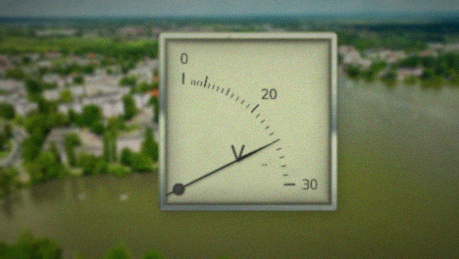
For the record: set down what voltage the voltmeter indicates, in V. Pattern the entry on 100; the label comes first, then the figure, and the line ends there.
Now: 25
